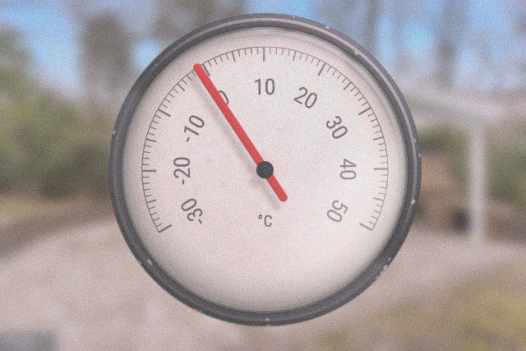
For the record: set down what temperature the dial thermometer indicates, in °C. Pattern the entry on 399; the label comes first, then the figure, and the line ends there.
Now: -1
